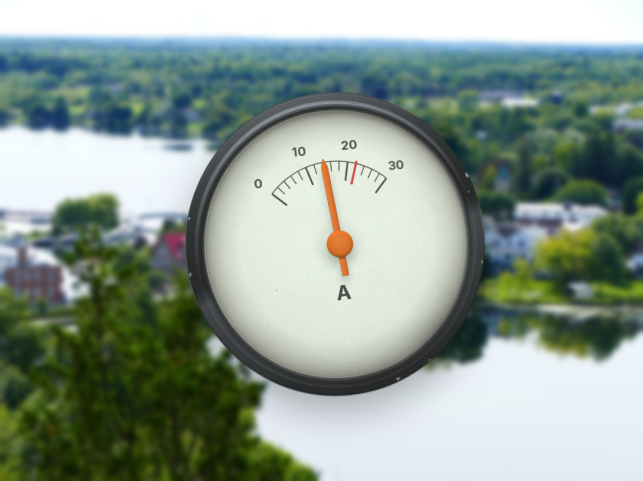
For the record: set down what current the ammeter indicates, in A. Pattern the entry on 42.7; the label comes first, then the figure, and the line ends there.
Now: 14
